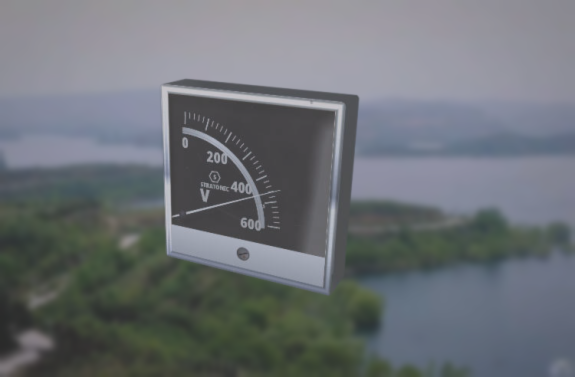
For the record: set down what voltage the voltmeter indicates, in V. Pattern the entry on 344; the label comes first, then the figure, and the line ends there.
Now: 460
